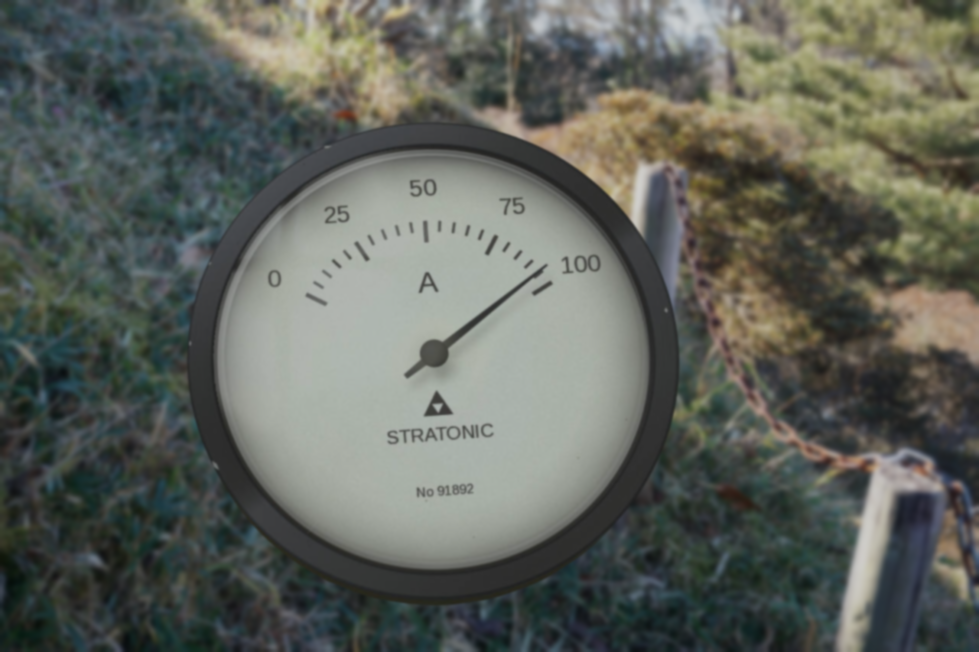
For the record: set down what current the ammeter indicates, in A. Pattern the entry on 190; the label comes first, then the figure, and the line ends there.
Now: 95
